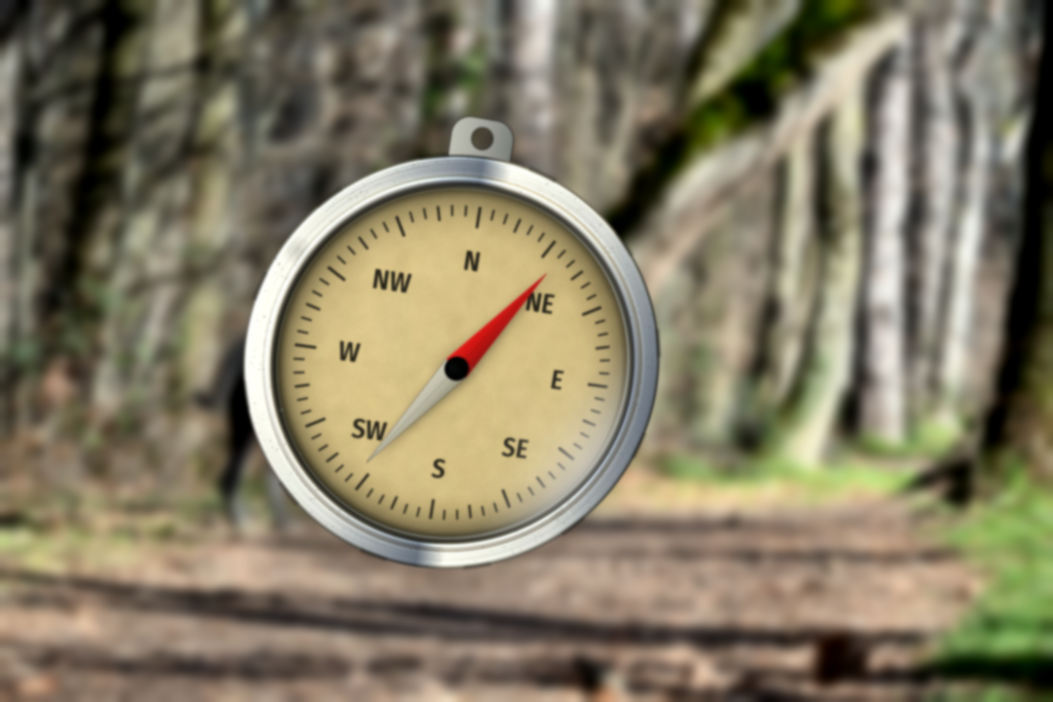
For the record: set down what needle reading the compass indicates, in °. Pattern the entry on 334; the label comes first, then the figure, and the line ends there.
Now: 35
